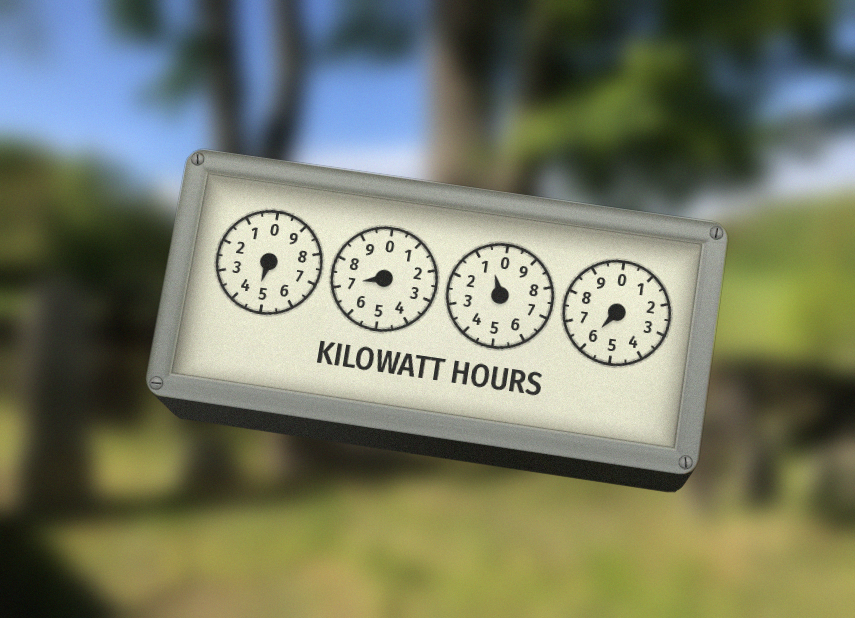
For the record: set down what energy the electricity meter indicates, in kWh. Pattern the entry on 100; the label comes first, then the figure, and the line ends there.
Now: 4706
